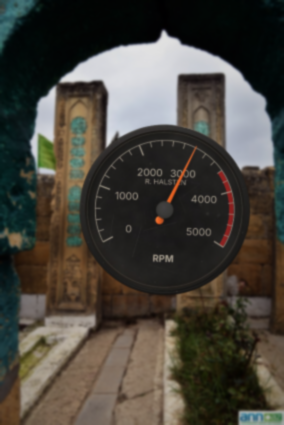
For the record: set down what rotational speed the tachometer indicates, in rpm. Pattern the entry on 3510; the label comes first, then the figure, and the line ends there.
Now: 3000
